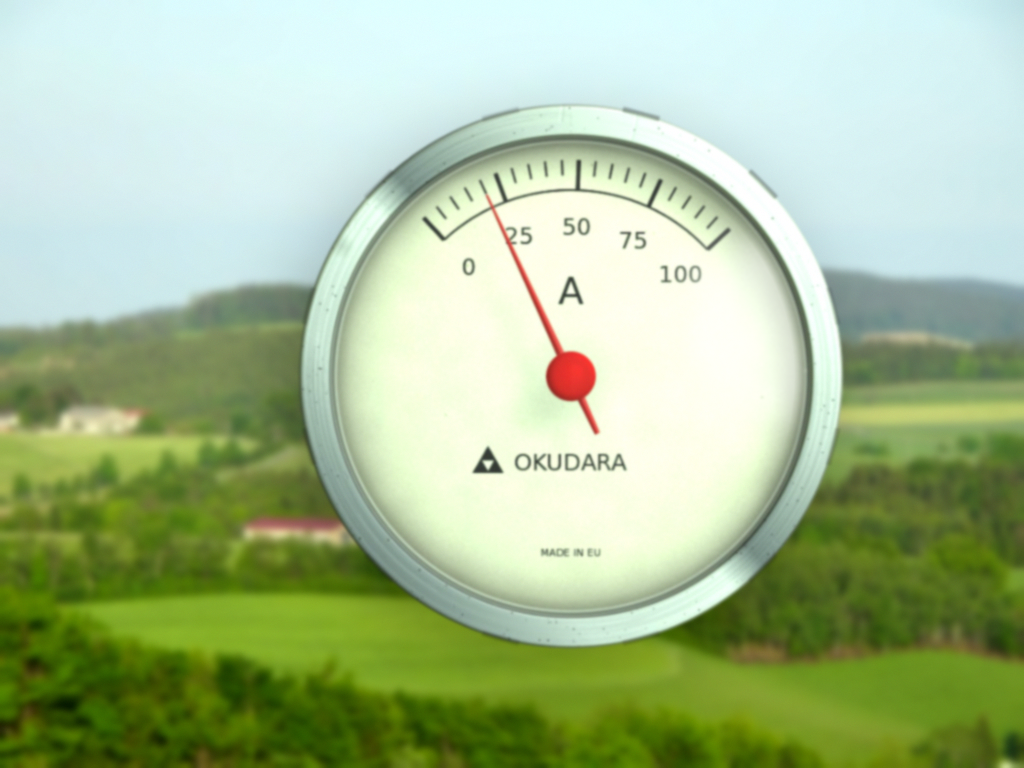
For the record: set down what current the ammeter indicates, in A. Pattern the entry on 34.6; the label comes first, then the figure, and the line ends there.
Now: 20
